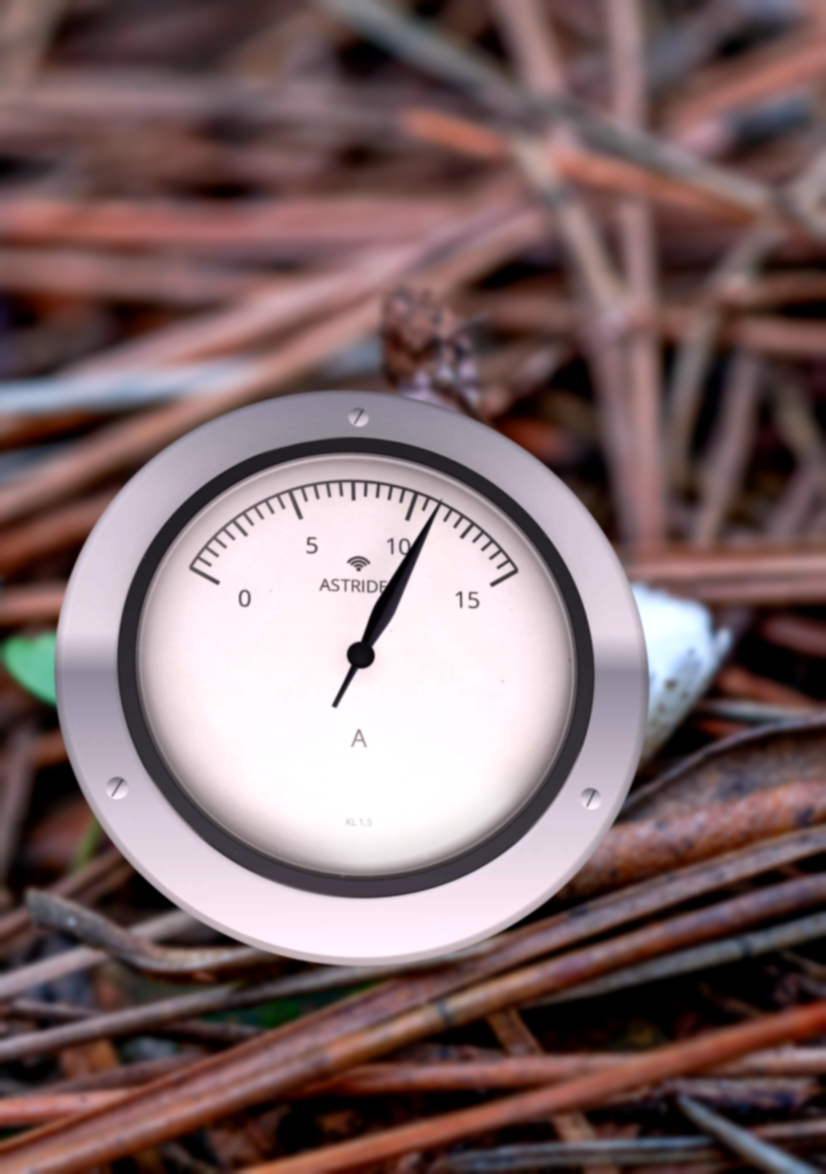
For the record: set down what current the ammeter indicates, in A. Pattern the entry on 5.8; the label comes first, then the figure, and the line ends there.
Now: 11
